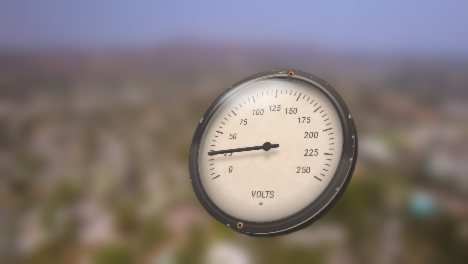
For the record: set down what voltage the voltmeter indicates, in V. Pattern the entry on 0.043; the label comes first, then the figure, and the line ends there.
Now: 25
